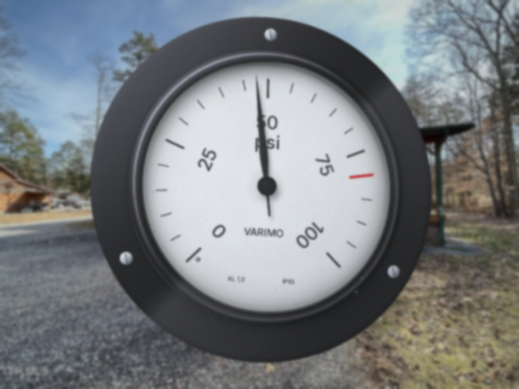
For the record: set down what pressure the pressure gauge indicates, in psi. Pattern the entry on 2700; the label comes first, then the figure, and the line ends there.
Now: 47.5
